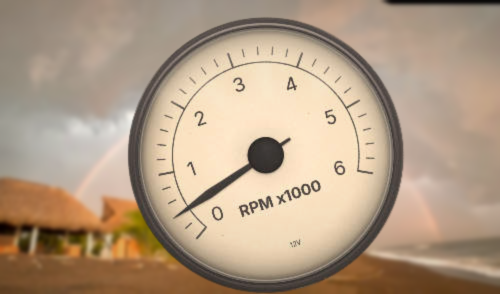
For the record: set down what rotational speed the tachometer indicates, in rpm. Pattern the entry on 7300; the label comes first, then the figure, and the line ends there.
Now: 400
